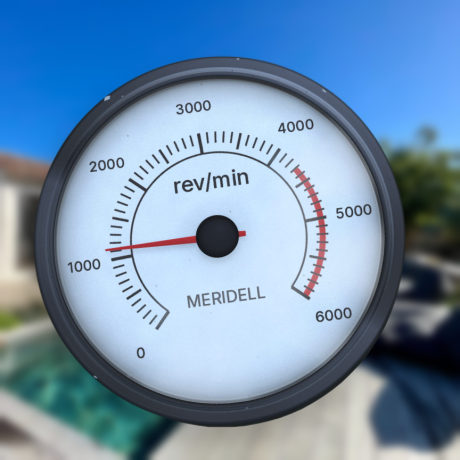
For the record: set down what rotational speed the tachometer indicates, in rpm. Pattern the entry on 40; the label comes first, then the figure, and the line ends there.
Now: 1100
